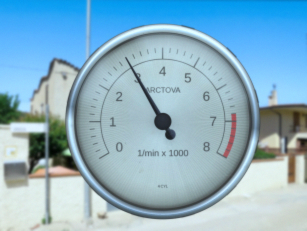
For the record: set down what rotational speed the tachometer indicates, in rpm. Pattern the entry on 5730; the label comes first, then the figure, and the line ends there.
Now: 3000
